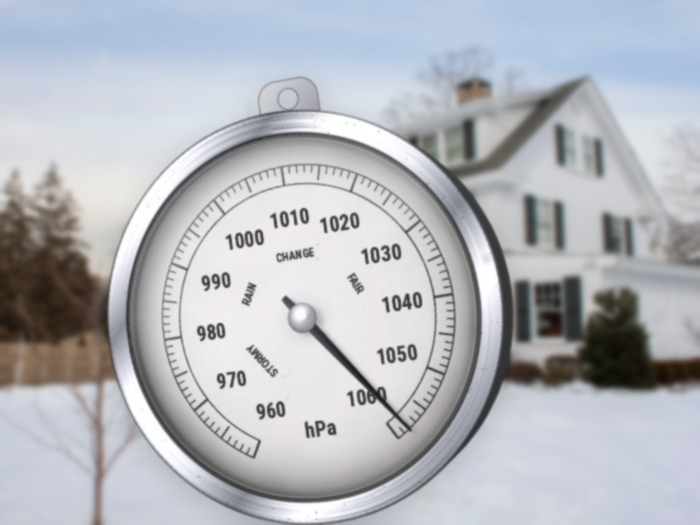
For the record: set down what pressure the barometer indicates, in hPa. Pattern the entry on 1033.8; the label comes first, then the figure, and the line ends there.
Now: 1058
